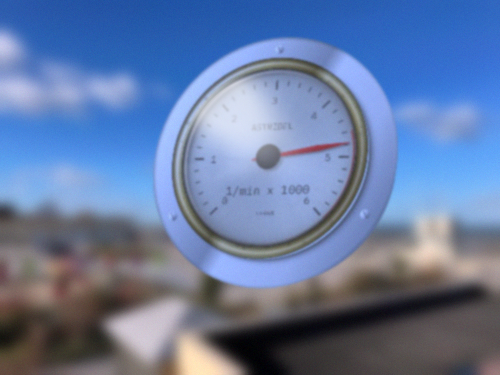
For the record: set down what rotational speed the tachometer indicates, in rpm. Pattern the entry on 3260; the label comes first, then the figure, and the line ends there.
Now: 4800
